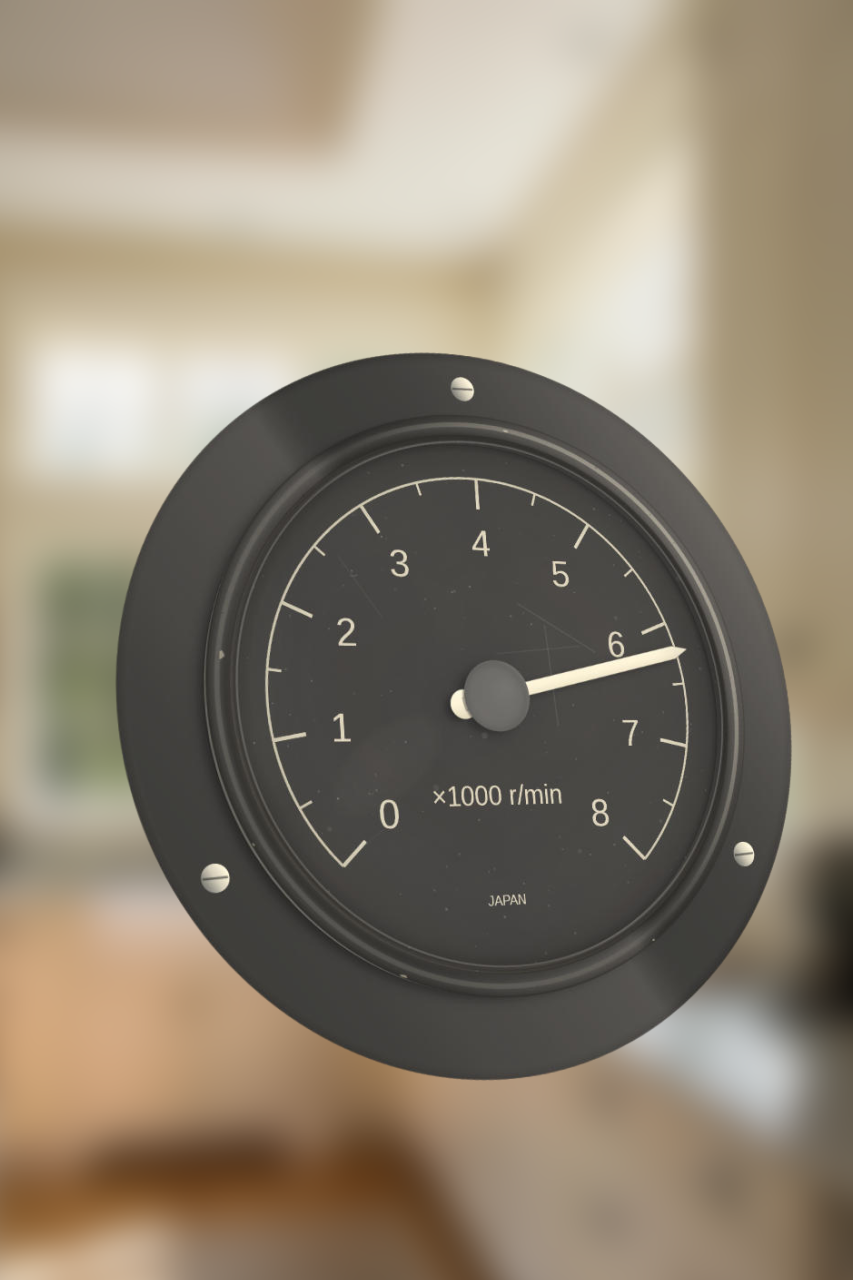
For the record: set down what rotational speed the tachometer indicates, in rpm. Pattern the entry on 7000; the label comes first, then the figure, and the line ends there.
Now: 6250
